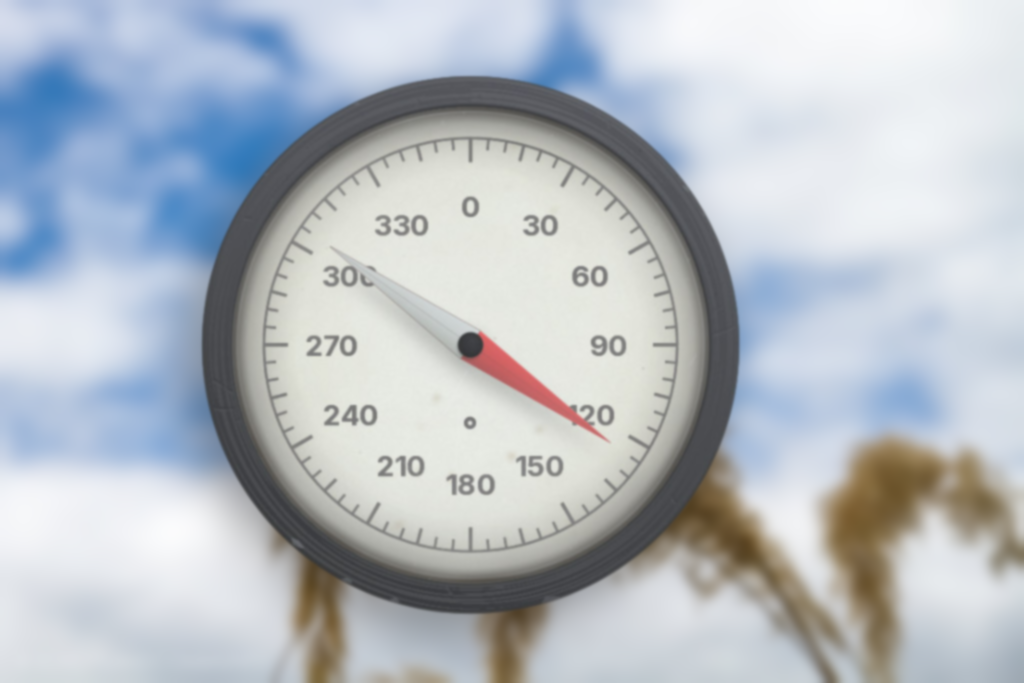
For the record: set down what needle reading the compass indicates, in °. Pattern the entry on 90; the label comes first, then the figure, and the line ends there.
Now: 125
